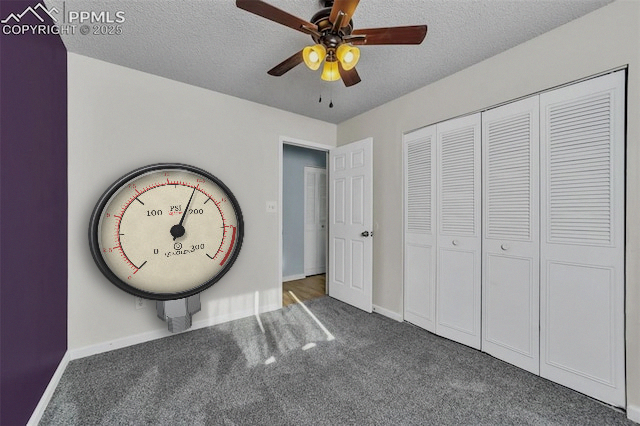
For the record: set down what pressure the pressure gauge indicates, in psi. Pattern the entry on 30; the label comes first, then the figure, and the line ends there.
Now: 175
